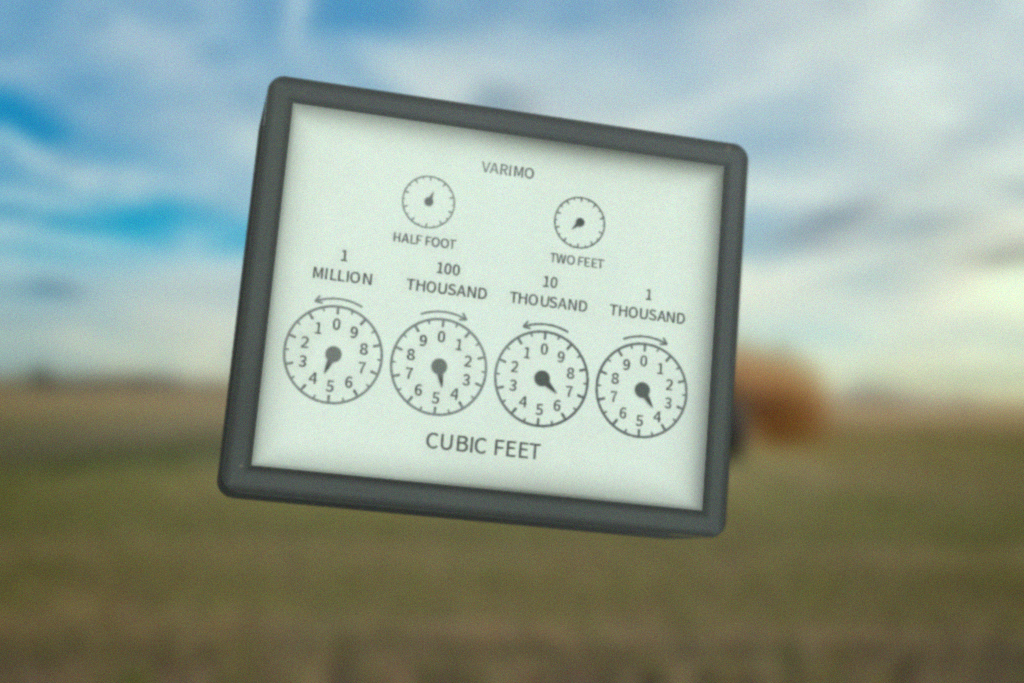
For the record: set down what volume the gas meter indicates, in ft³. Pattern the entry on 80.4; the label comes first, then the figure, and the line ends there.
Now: 446400
